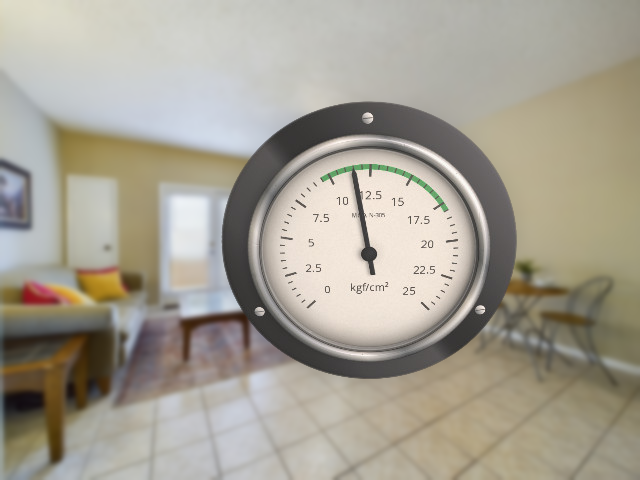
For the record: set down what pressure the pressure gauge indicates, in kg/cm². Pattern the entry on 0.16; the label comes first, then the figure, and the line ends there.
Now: 11.5
